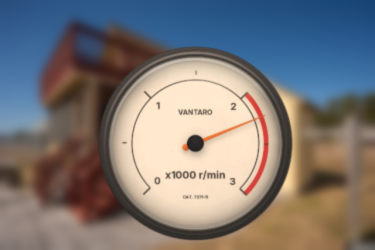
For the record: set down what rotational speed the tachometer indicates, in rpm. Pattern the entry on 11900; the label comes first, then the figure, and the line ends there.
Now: 2250
